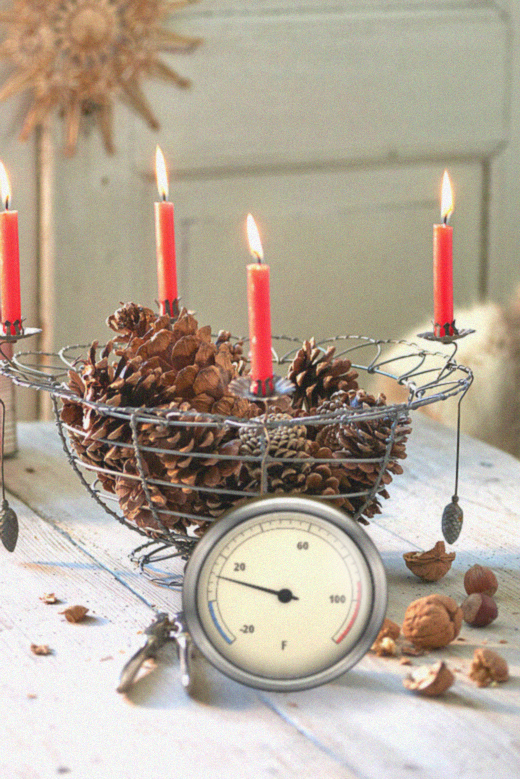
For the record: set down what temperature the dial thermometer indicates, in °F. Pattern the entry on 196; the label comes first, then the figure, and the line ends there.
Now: 12
